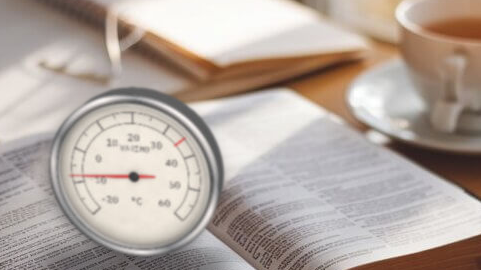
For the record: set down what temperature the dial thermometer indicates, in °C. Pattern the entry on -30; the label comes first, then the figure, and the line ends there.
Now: -7.5
